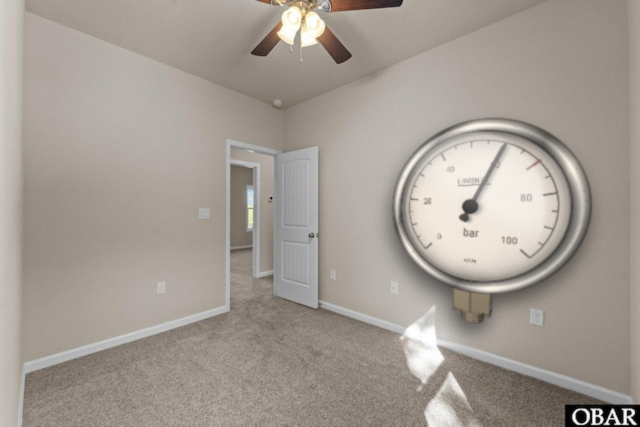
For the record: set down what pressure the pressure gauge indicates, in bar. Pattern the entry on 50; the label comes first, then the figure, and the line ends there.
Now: 60
